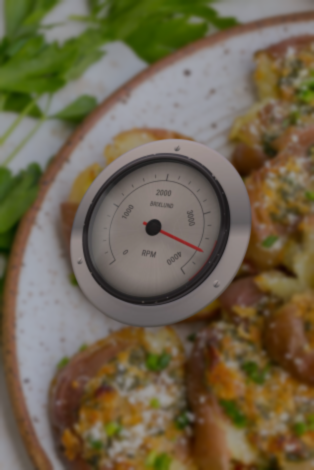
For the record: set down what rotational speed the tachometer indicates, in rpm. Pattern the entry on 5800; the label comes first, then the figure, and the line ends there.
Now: 3600
